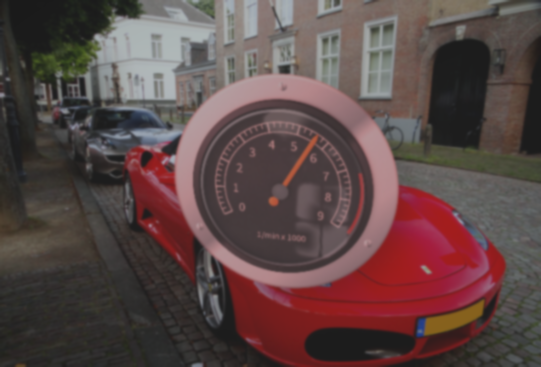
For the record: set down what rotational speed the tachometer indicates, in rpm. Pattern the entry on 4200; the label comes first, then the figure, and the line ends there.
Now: 5600
